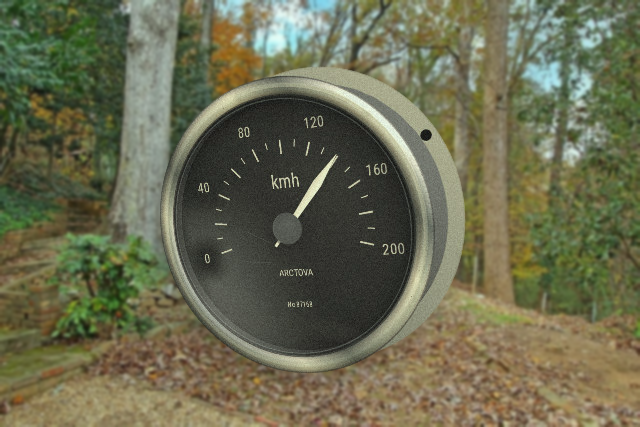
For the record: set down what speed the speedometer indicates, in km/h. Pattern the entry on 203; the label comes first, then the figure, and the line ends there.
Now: 140
